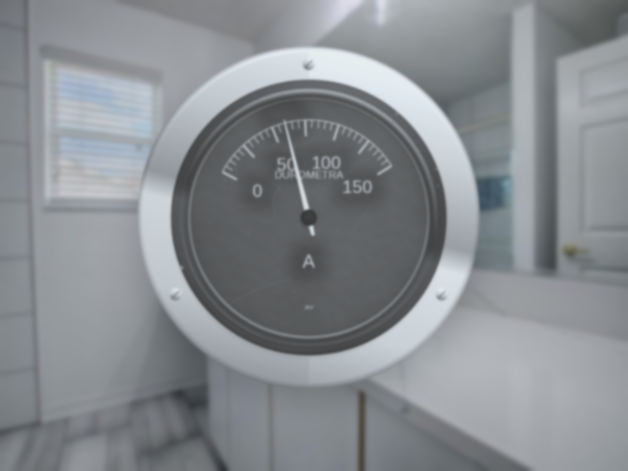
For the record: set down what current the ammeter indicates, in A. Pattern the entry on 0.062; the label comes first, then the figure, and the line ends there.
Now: 60
